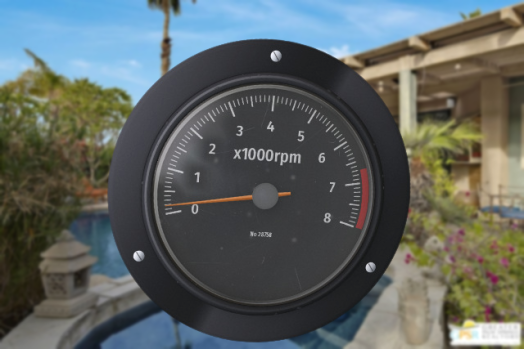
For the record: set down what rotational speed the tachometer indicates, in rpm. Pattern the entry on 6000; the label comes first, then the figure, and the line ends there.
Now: 200
